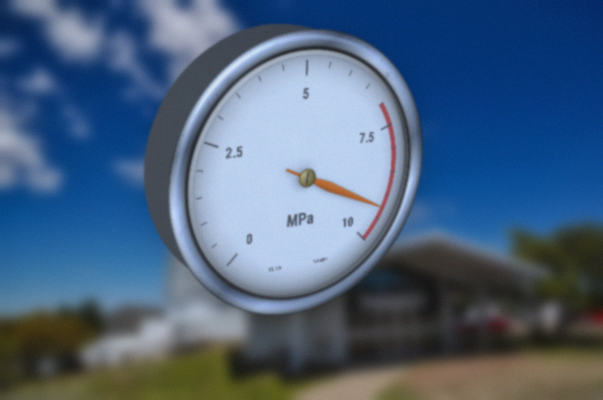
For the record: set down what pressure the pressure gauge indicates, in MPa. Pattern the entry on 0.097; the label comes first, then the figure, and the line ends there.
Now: 9.25
